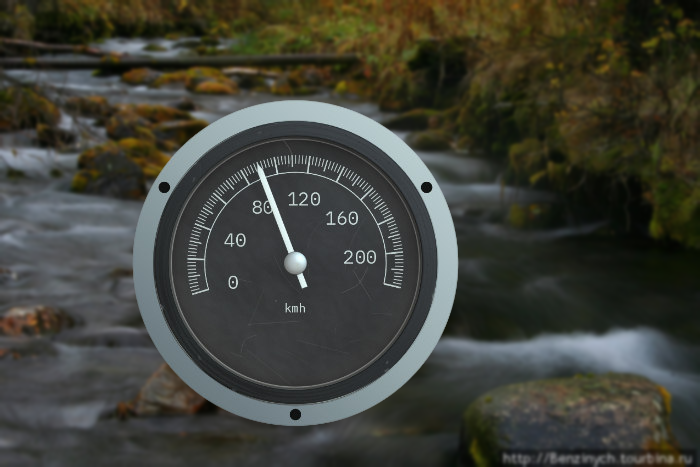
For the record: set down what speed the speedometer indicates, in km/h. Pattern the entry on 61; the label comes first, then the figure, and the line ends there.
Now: 90
